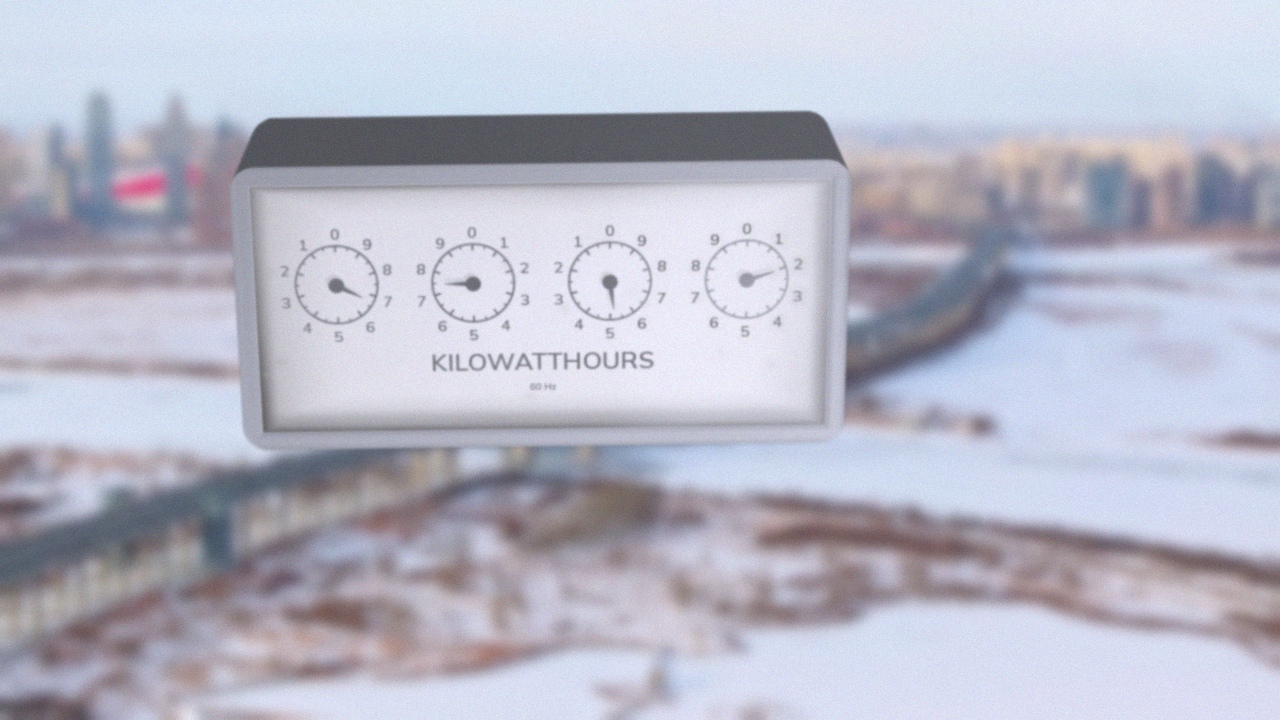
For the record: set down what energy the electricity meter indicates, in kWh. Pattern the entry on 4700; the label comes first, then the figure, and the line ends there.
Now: 6752
